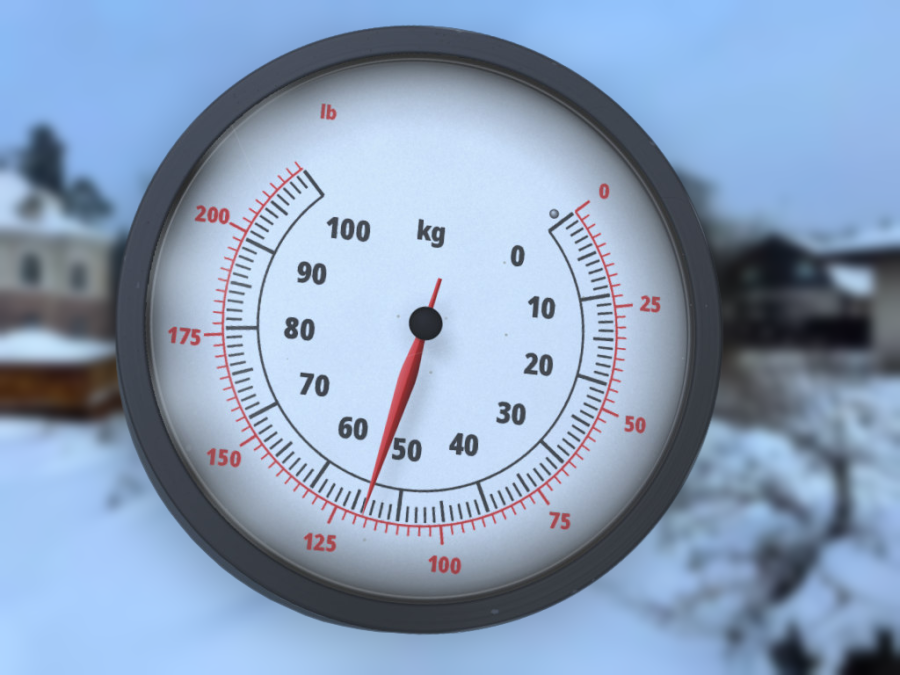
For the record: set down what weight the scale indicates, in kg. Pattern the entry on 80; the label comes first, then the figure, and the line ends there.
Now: 54
